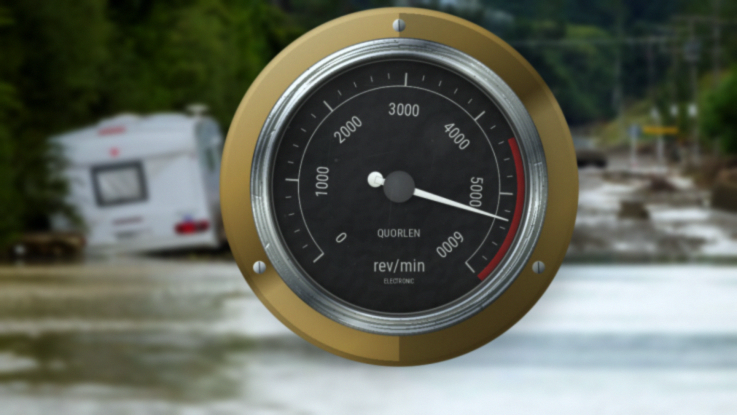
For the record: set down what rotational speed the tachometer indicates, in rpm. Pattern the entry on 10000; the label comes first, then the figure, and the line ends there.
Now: 5300
